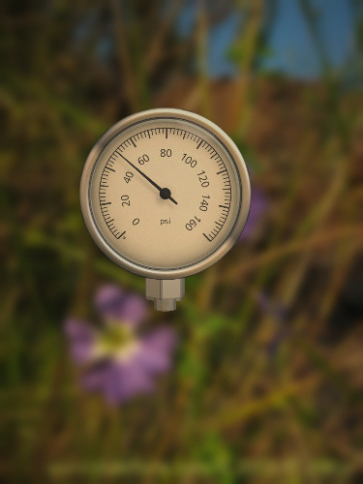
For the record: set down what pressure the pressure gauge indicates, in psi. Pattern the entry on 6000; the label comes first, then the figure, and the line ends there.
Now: 50
